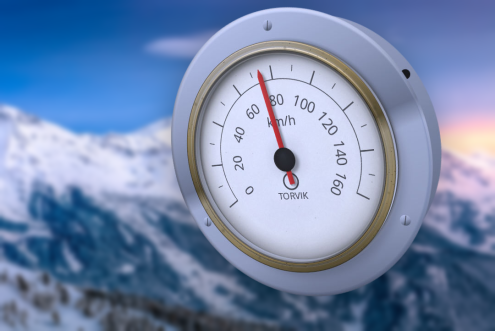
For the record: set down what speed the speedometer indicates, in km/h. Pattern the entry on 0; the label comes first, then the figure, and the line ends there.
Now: 75
